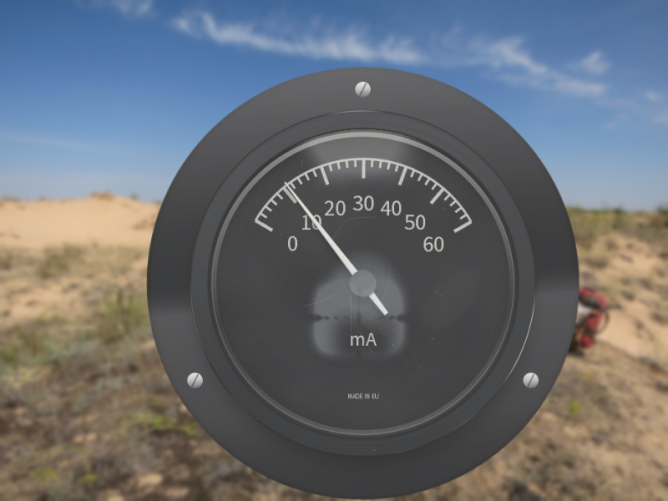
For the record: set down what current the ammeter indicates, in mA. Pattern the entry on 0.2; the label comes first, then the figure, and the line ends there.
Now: 11
